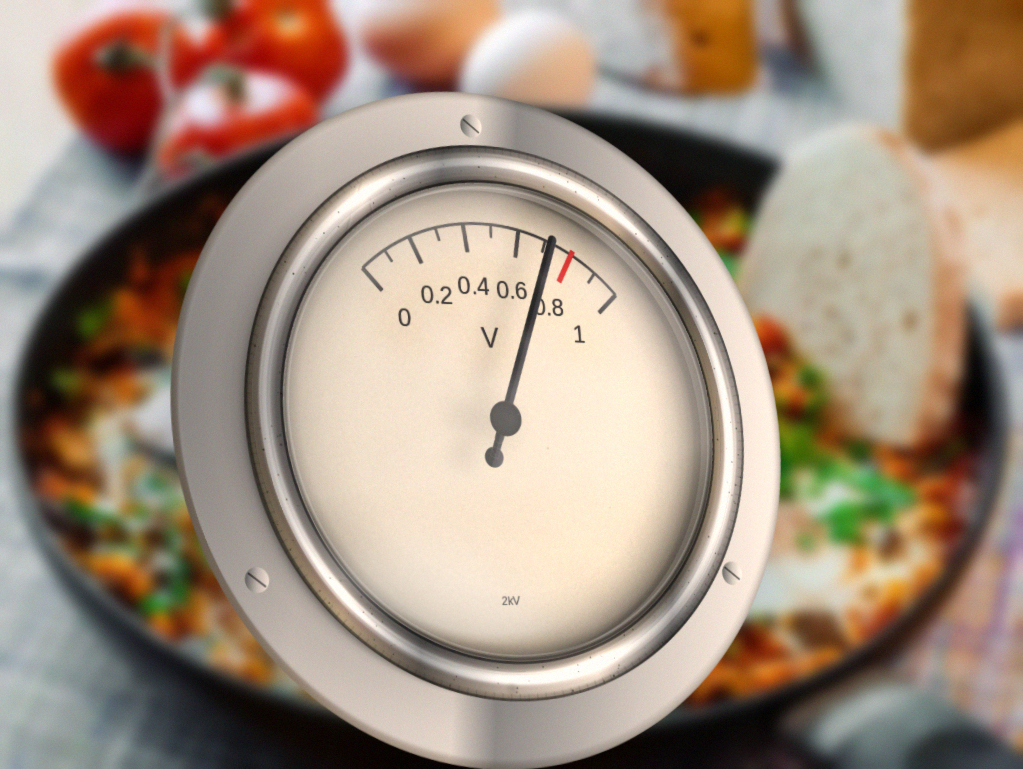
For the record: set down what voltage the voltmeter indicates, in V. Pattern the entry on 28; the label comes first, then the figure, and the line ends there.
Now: 0.7
